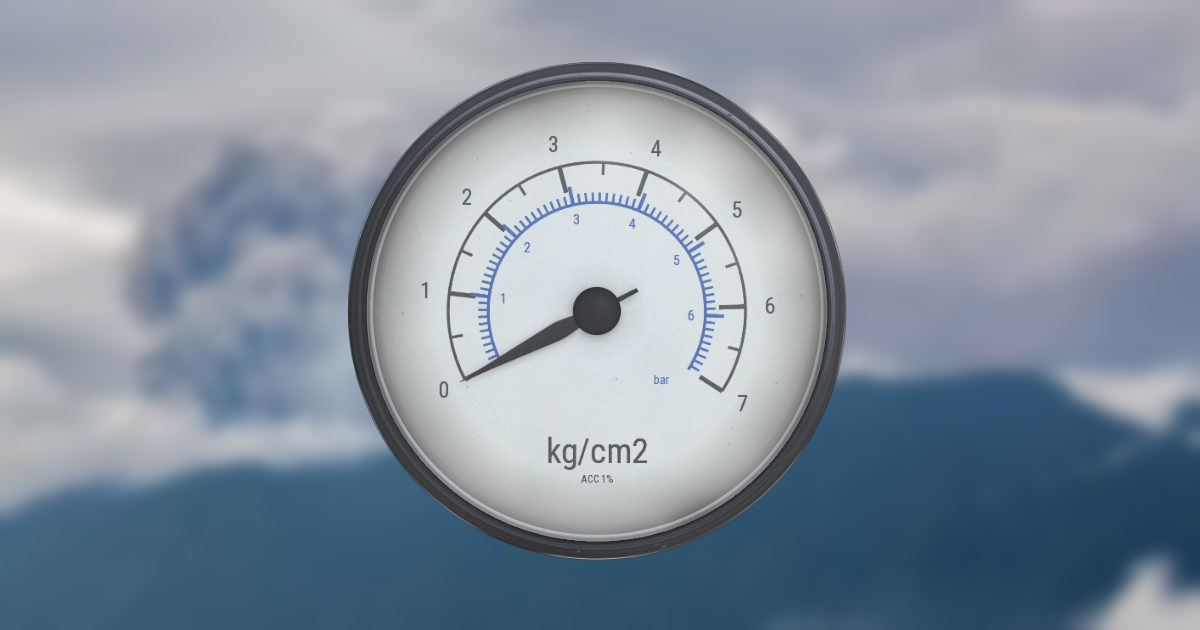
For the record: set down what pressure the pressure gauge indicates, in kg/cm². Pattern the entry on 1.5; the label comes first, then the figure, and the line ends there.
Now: 0
